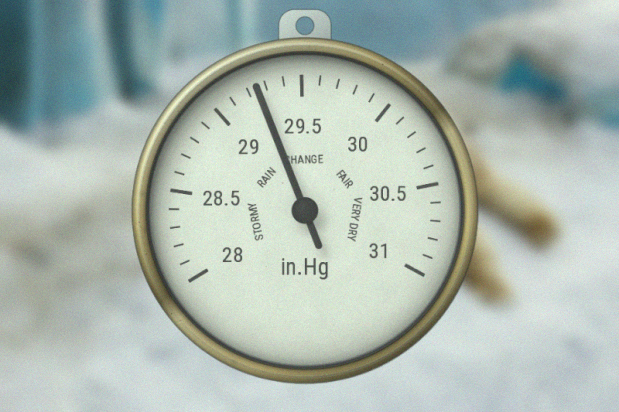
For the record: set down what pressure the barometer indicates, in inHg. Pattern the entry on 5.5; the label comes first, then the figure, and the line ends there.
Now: 29.25
